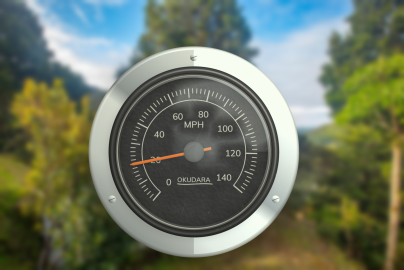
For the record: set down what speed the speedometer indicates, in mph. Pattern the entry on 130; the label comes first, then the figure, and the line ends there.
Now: 20
